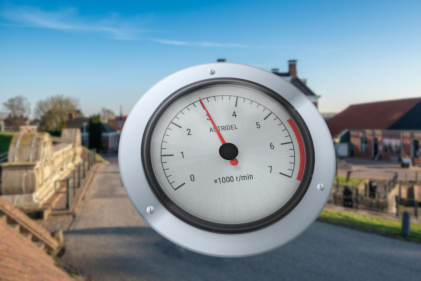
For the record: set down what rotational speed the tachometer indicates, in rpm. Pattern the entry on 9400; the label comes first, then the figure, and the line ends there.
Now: 3000
